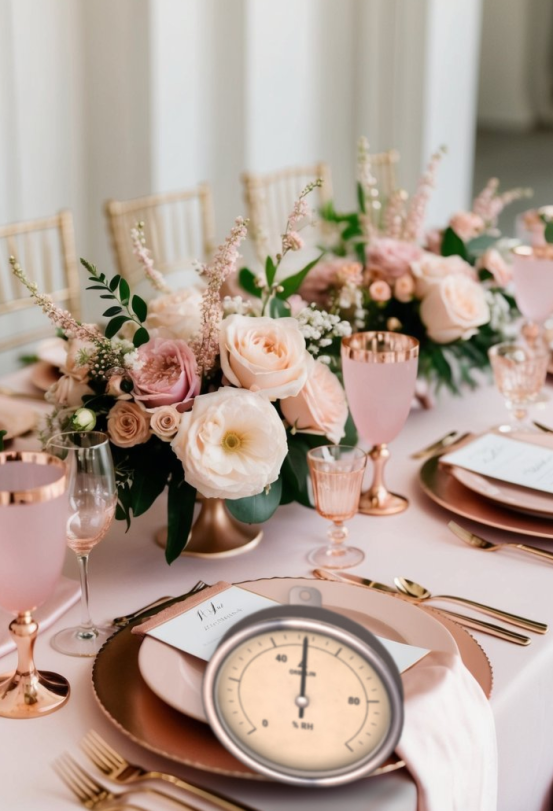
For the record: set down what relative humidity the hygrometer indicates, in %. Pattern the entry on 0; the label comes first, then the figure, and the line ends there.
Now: 50
